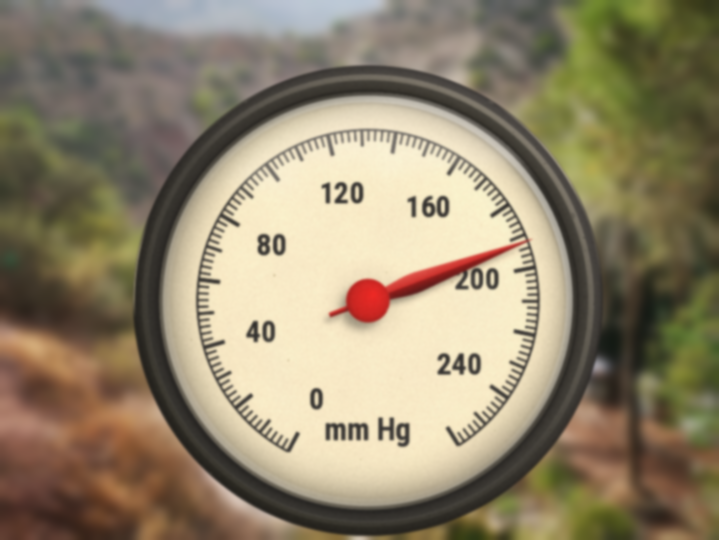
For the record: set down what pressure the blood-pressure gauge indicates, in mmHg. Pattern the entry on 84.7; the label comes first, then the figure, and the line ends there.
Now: 192
